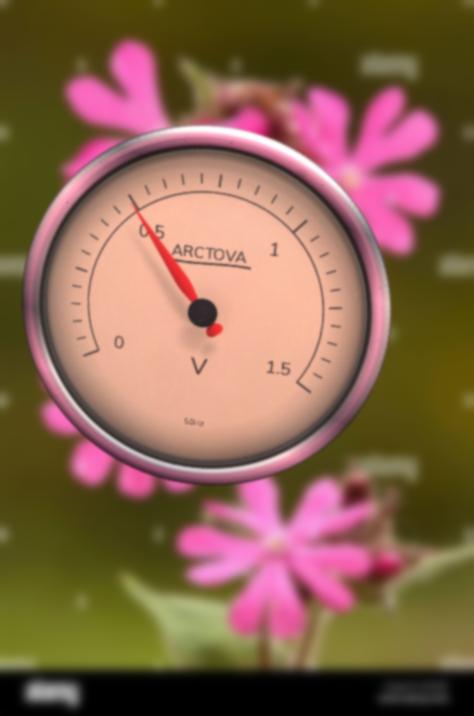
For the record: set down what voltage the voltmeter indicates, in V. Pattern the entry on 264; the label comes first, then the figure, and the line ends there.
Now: 0.5
